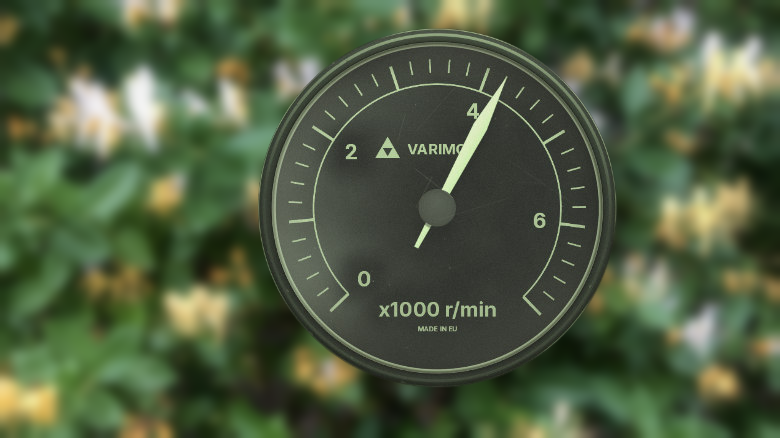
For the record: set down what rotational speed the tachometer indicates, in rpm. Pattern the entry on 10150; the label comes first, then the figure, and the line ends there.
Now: 4200
